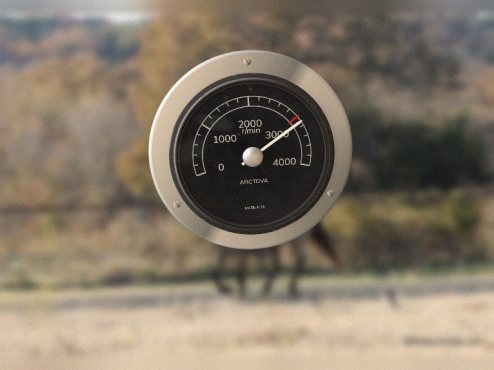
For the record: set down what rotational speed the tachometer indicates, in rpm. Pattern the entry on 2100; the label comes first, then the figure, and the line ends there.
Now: 3100
